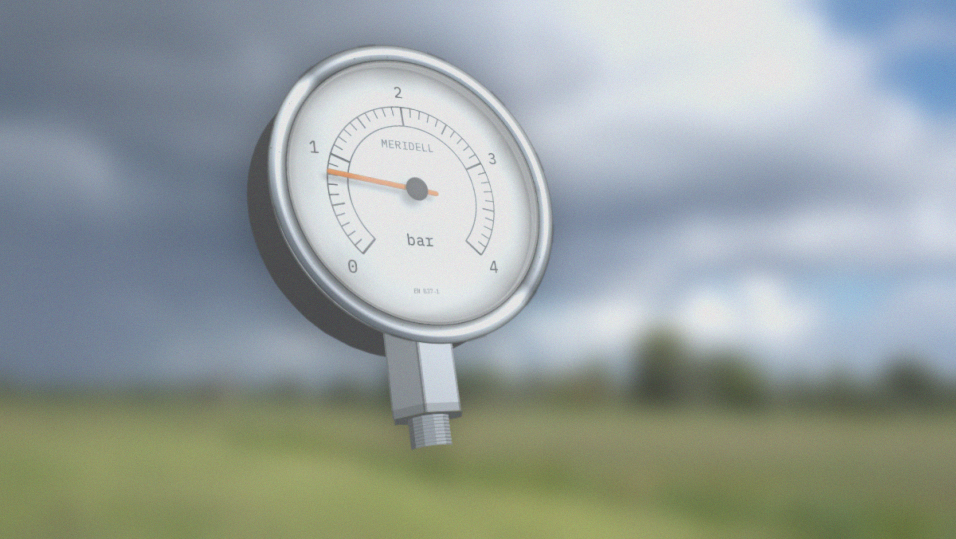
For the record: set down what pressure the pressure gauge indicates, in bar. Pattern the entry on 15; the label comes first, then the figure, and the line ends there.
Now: 0.8
